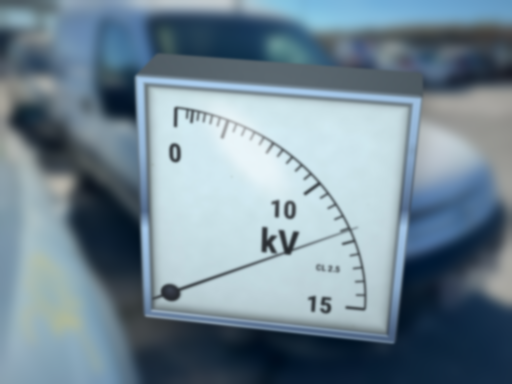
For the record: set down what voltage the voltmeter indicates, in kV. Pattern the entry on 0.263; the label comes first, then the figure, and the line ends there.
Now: 12
